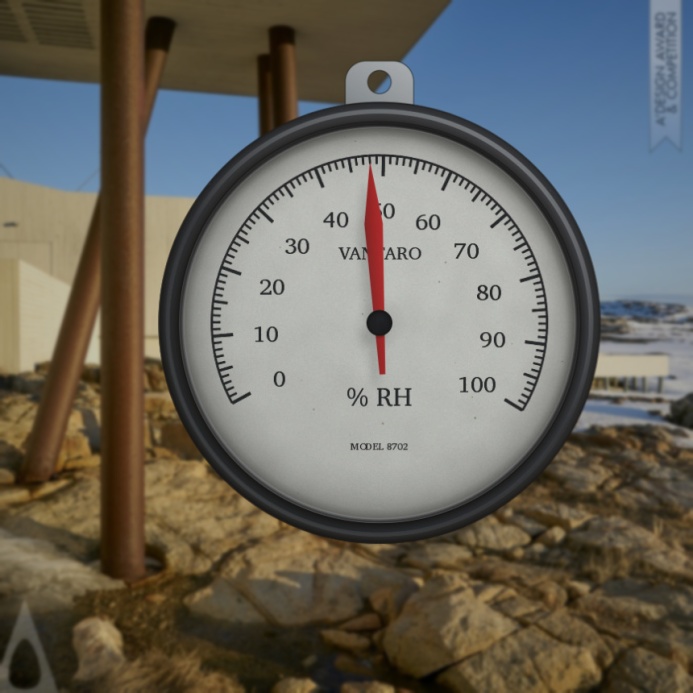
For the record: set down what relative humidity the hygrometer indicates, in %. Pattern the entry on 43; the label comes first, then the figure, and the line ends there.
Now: 48
